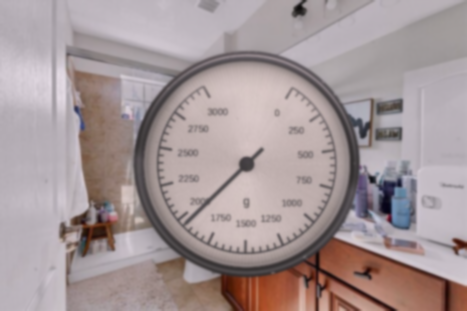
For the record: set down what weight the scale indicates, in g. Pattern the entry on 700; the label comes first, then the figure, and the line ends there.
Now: 1950
